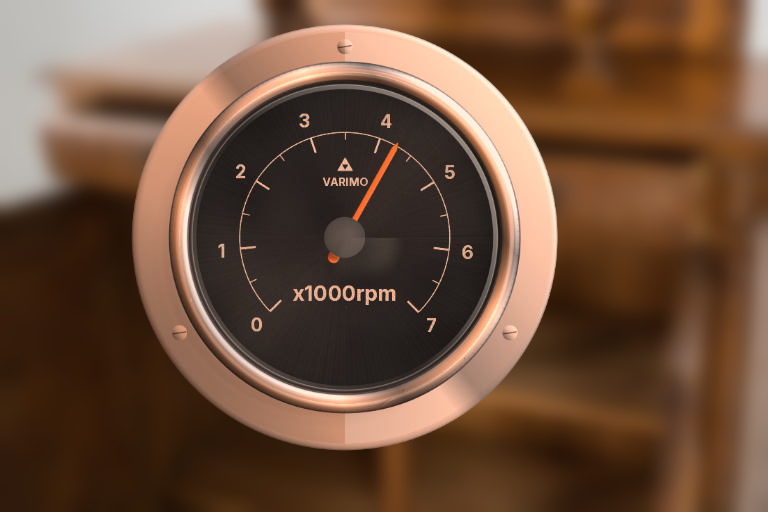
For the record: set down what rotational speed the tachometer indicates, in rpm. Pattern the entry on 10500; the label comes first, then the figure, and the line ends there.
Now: 4250
